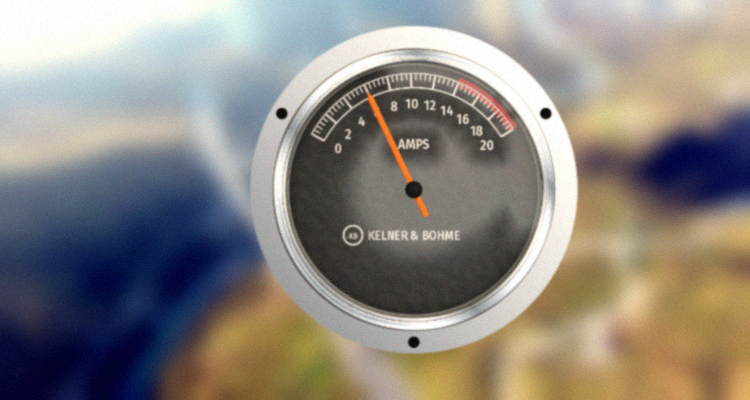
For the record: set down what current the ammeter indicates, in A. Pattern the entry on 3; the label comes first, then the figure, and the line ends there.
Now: 6
